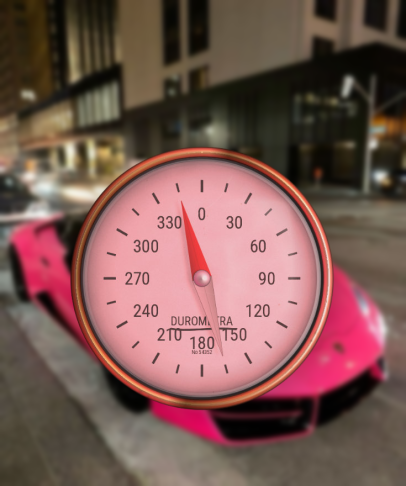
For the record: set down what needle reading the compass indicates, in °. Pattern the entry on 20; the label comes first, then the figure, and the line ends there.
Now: 345
